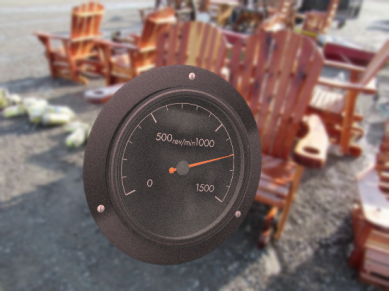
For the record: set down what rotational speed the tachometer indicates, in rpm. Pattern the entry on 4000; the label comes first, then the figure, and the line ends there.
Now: 1200
